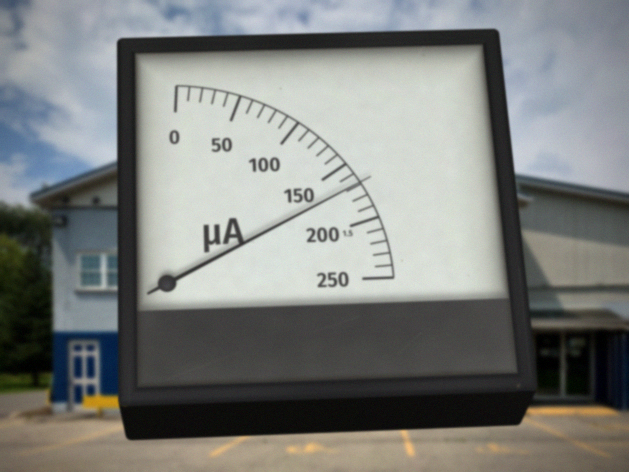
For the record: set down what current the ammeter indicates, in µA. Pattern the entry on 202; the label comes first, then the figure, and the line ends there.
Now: 170
